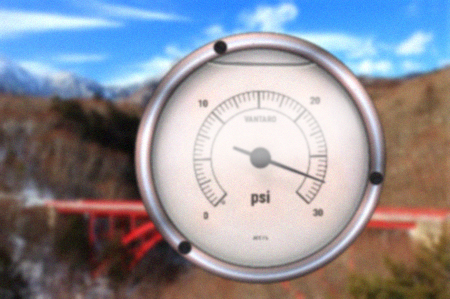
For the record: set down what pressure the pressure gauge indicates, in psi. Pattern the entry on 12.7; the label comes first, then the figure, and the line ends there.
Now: 27.5
